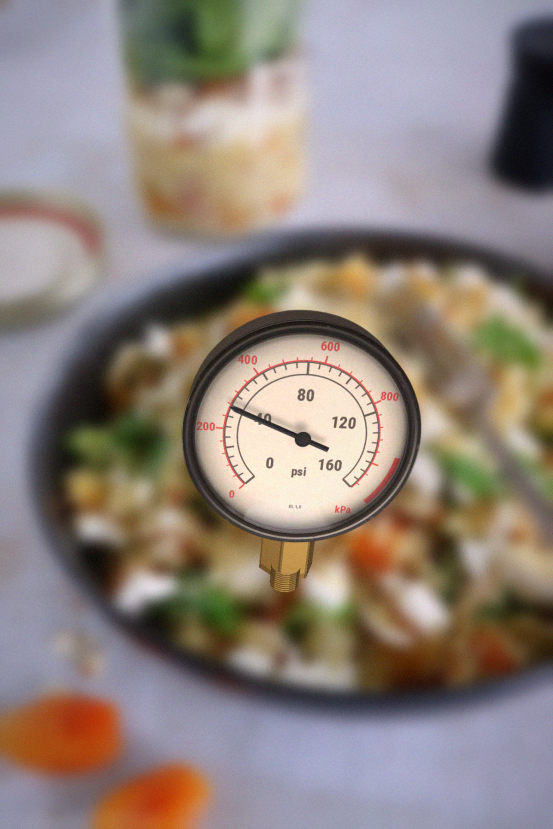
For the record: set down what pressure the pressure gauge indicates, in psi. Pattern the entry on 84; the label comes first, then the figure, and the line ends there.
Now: 40
